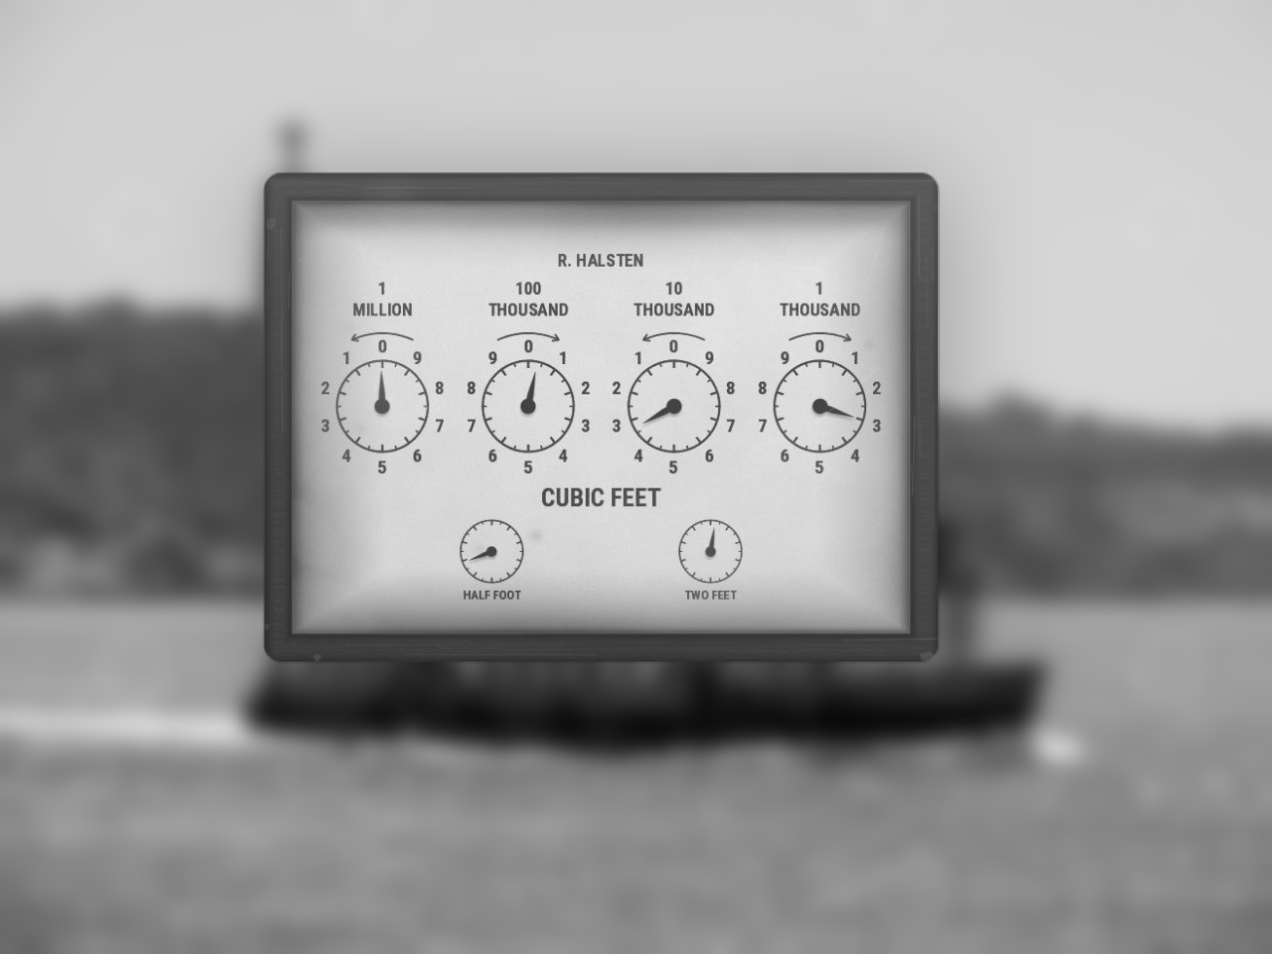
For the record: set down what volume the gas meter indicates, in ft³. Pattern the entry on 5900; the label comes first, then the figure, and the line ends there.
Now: 3300
